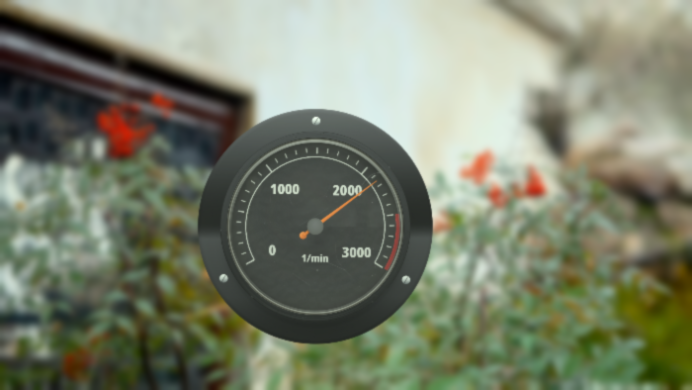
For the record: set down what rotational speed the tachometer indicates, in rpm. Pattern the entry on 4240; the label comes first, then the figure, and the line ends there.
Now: 2150
